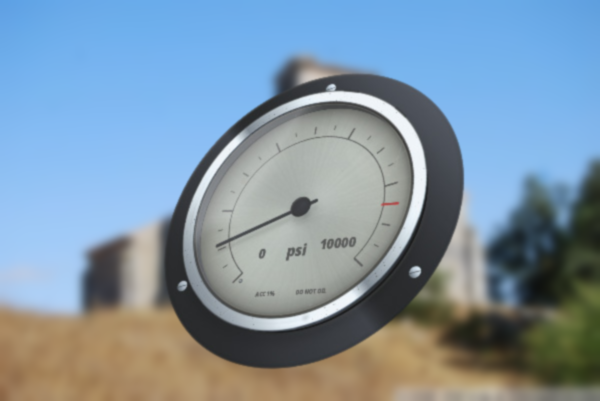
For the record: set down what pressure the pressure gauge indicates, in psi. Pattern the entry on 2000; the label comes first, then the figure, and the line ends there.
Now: 1000
